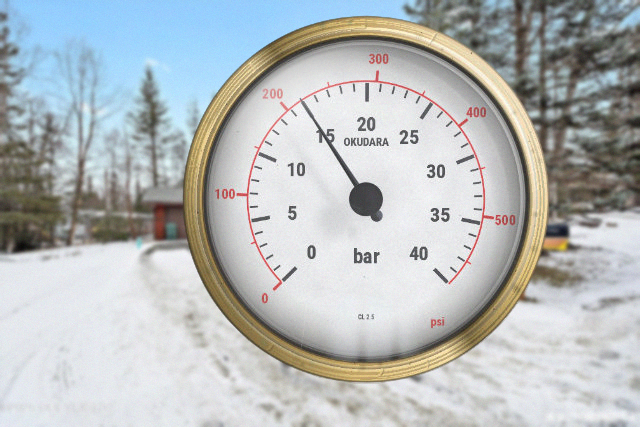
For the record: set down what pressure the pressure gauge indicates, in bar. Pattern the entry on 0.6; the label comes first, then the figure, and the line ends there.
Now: 15
